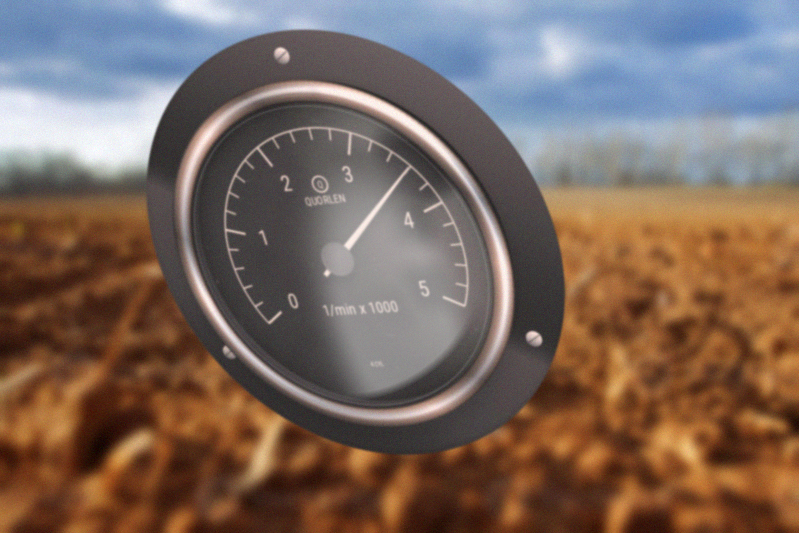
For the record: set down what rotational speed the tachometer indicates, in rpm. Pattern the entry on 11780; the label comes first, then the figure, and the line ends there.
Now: 3600
